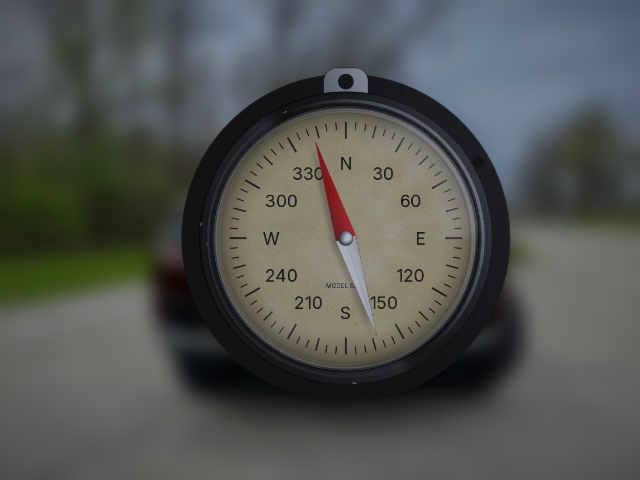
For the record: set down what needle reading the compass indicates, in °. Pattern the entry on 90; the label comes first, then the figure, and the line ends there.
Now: 342.5
